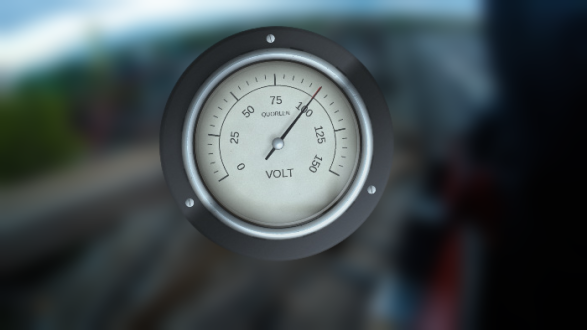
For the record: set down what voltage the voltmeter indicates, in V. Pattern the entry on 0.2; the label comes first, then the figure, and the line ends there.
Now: 100
